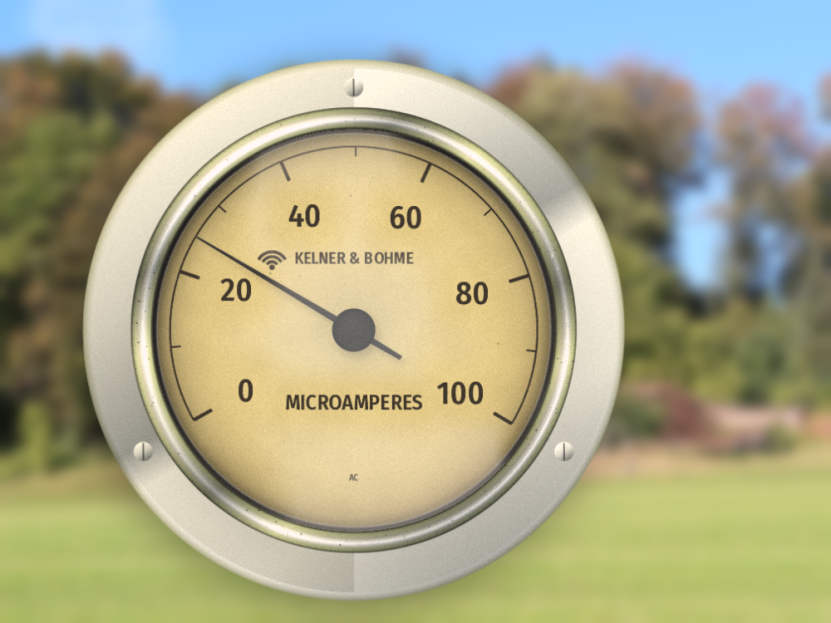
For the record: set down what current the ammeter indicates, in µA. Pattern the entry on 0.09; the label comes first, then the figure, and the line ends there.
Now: 25
